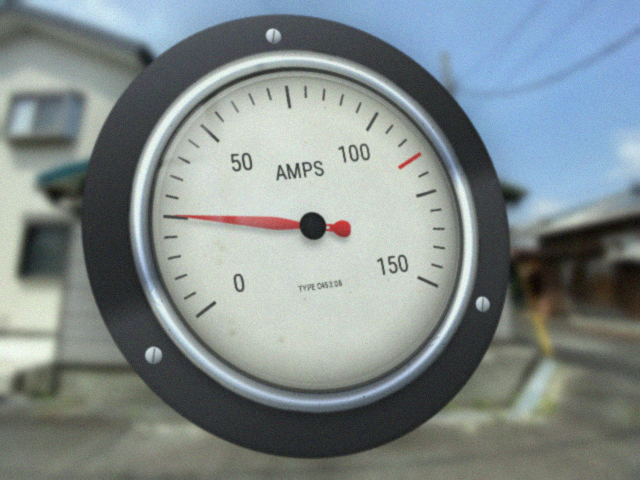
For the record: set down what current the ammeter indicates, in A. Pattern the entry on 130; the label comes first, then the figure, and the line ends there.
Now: 25
